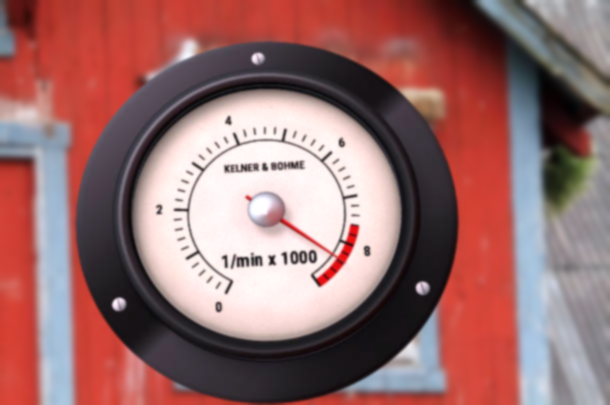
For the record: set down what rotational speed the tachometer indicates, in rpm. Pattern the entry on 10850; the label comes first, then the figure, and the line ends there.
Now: 8400
